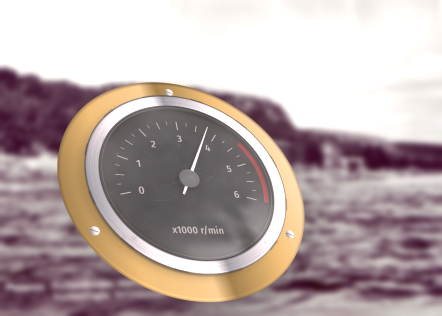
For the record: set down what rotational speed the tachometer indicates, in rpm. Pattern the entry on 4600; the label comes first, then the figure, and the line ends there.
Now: 3750
